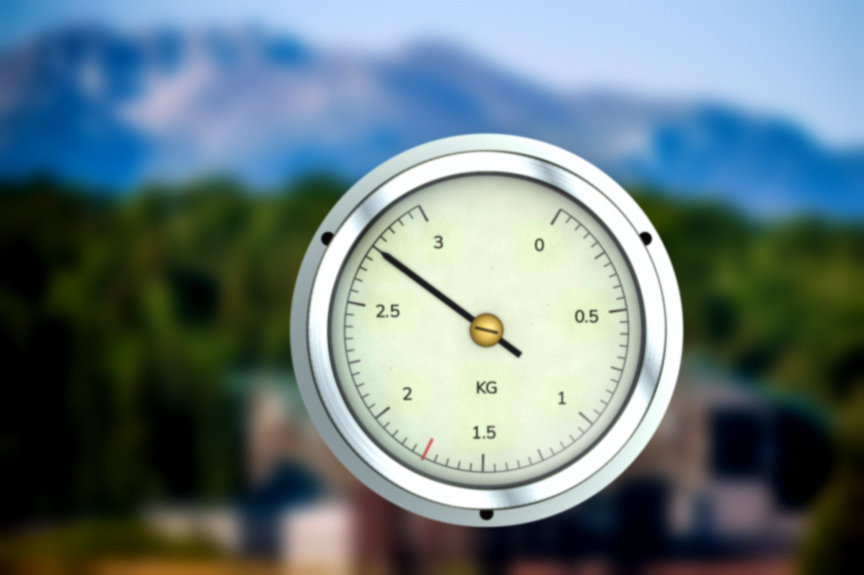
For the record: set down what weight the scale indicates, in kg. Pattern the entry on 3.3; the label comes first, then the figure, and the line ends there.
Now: 2.75
